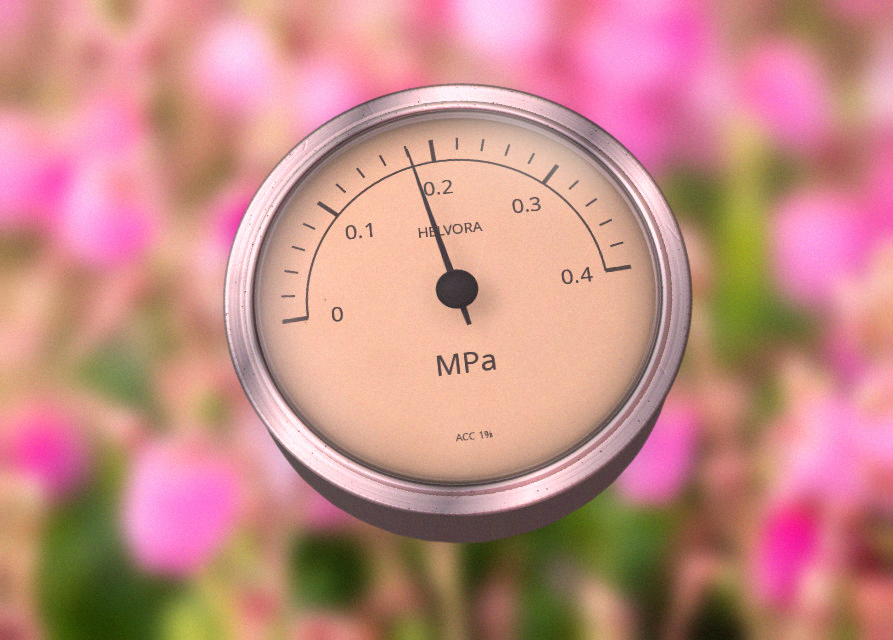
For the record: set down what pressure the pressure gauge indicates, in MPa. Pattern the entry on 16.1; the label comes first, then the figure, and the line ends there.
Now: 0.18
